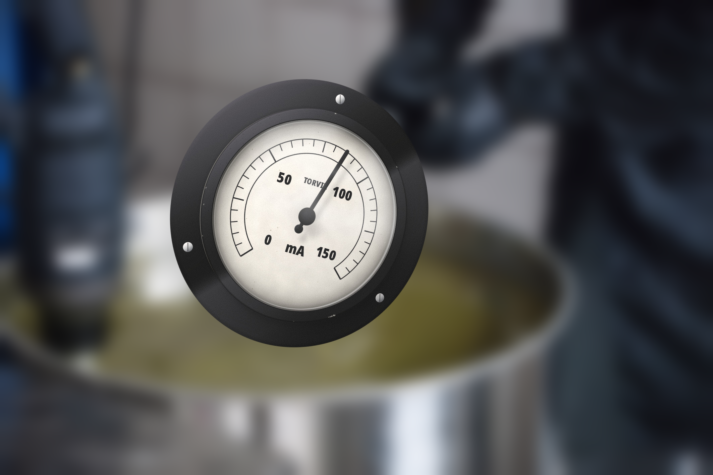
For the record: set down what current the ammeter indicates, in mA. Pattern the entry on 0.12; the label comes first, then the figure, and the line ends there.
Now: 85
